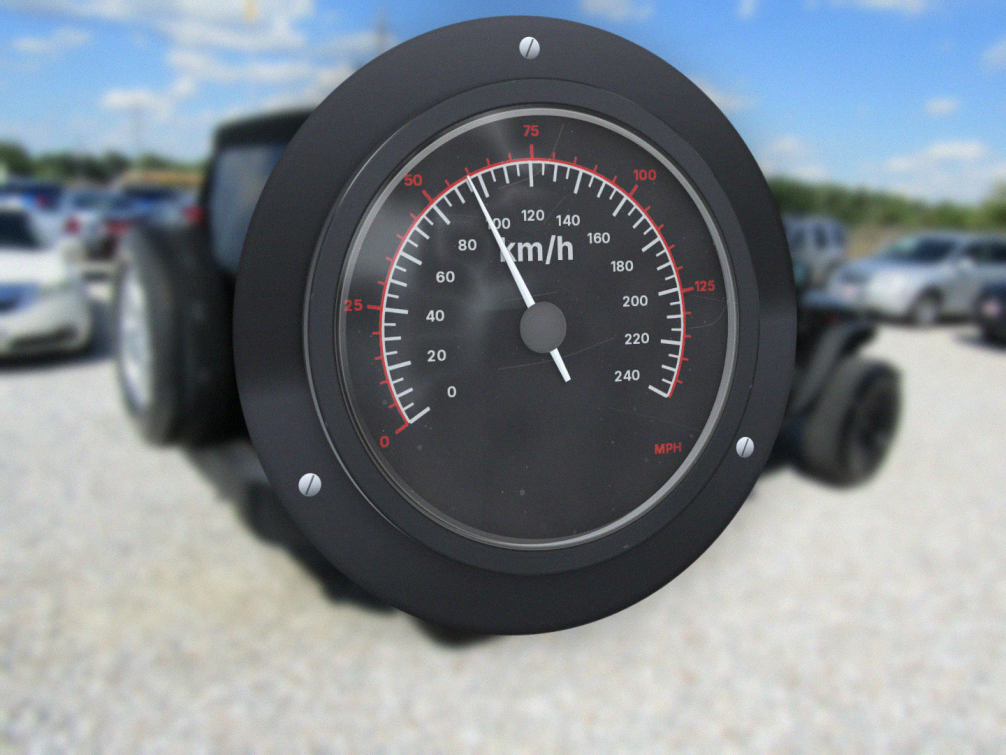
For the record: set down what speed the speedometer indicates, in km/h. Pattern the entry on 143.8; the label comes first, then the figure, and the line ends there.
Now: 95
